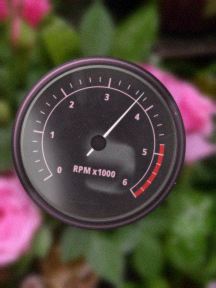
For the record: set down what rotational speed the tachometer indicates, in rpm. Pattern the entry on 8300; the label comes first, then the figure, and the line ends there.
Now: 3700
